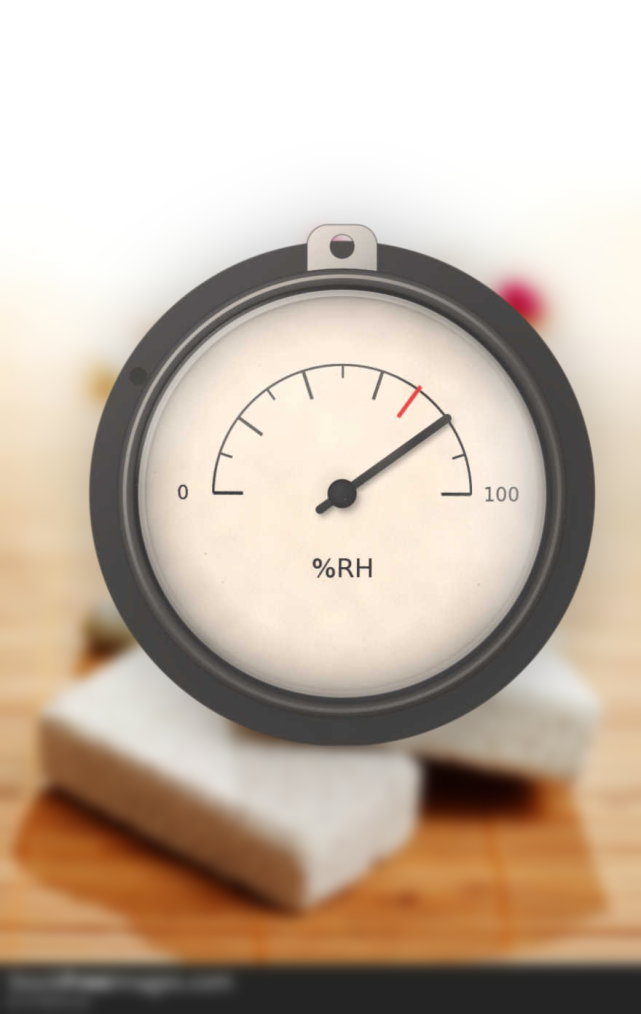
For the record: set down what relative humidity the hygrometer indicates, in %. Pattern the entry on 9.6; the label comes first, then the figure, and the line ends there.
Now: 80
